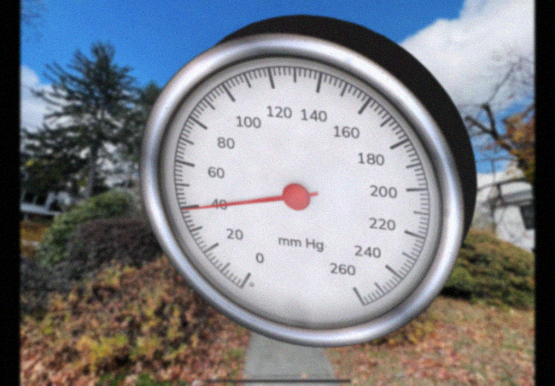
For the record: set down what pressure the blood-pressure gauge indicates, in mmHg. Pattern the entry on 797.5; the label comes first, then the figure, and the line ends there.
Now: 40
